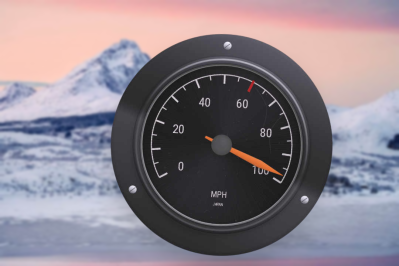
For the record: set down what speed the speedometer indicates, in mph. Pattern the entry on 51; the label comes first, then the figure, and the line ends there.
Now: 97.5
